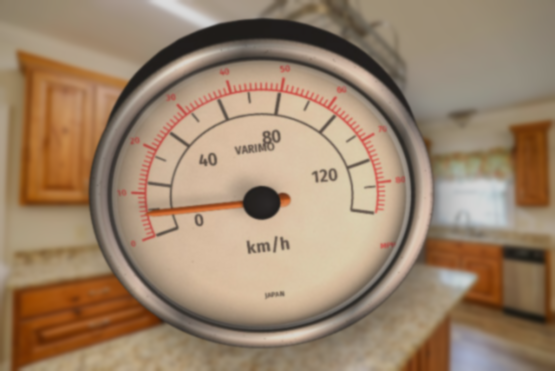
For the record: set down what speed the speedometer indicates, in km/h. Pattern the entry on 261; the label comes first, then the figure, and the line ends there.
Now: 10
